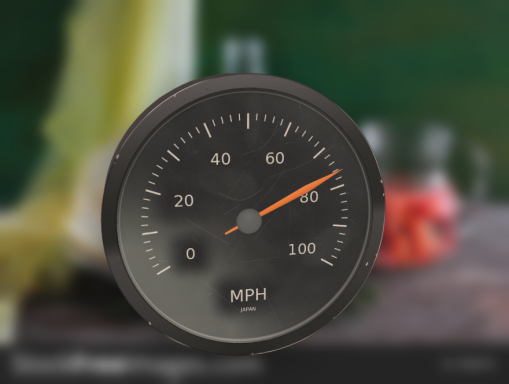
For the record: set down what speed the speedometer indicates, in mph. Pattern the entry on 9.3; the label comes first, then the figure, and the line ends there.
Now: 76
